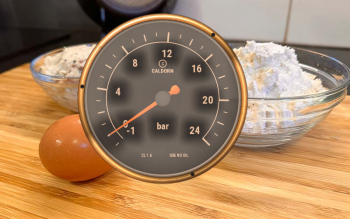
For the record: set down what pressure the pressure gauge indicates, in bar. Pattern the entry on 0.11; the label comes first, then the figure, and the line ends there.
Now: 0
